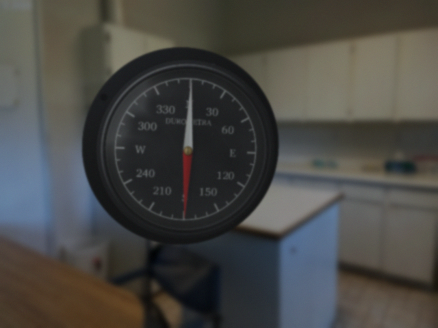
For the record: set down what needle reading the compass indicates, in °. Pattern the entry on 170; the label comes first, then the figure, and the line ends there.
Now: 180
